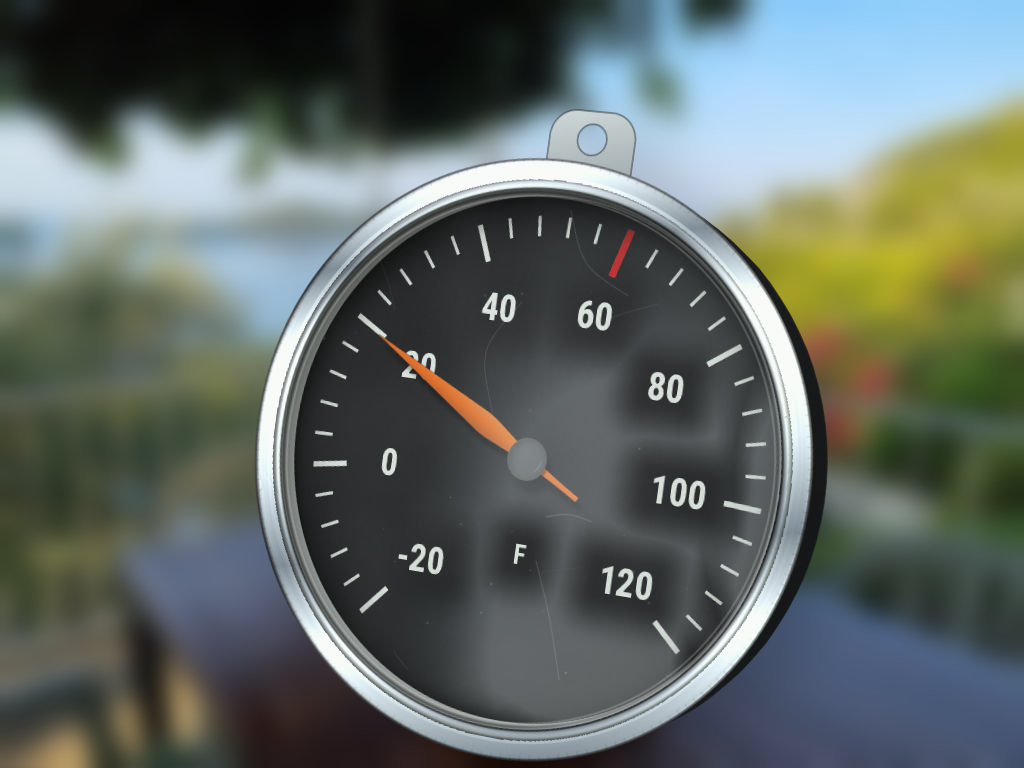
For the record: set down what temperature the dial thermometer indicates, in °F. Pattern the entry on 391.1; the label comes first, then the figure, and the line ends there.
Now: 20
